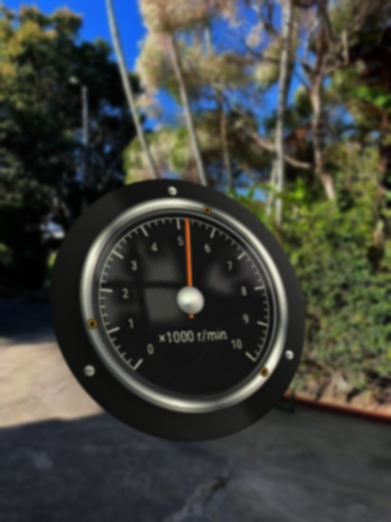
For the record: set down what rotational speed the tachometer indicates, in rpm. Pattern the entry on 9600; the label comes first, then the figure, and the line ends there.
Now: 5200
